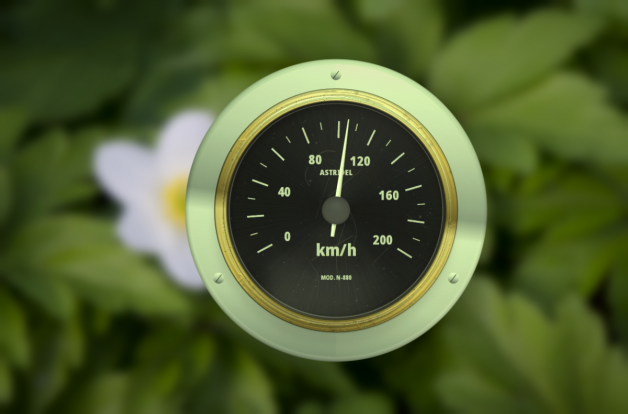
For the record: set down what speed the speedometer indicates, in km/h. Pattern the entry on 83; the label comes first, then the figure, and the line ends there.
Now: 105
